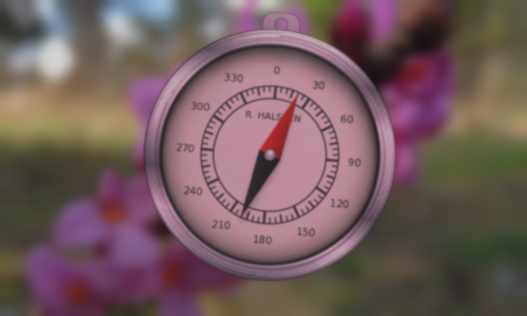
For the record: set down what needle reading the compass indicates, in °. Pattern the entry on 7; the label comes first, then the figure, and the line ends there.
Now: 20
